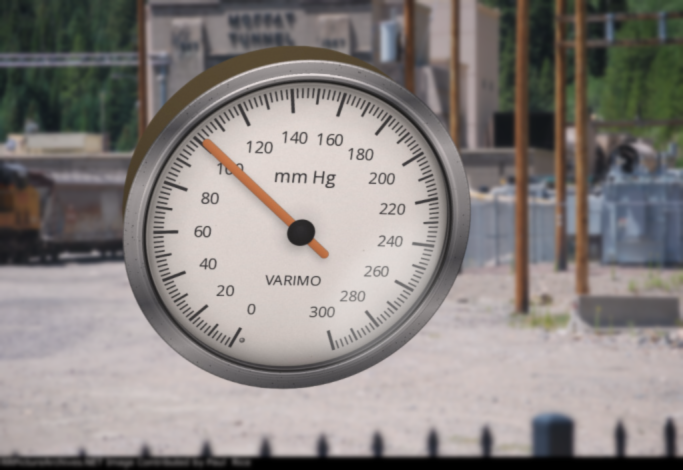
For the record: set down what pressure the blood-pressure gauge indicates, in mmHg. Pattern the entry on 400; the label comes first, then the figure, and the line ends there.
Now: 102
